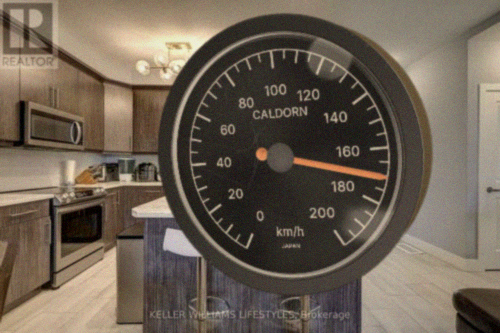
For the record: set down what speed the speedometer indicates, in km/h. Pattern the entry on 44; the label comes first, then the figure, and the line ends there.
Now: 170
